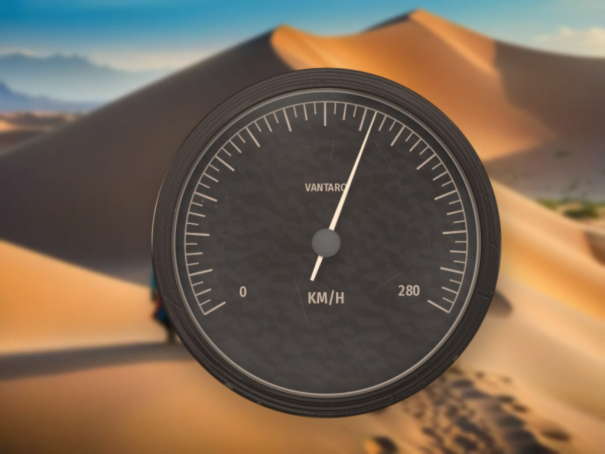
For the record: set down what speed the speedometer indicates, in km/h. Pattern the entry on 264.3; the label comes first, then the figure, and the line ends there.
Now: 165
